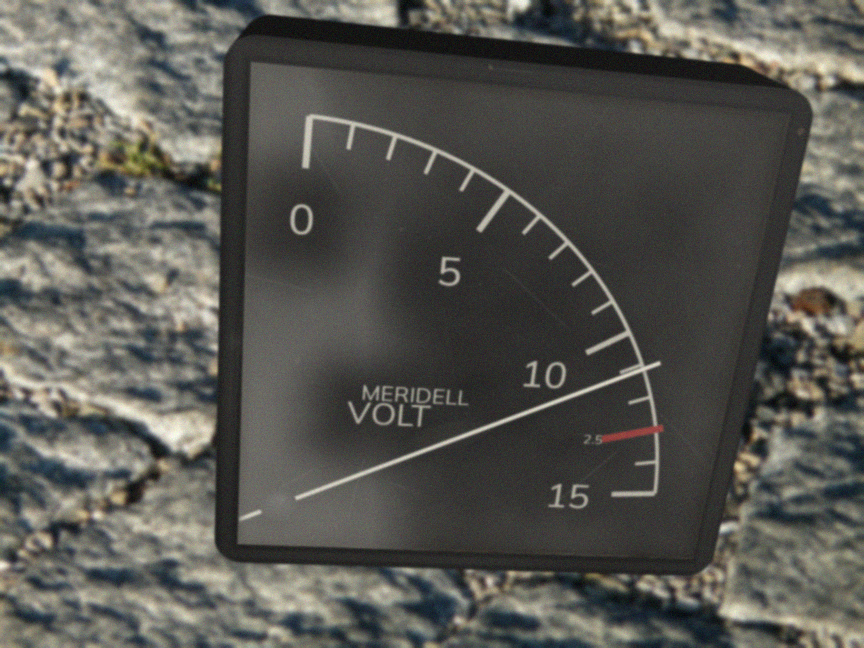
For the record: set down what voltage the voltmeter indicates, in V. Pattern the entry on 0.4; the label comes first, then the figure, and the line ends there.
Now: 11
